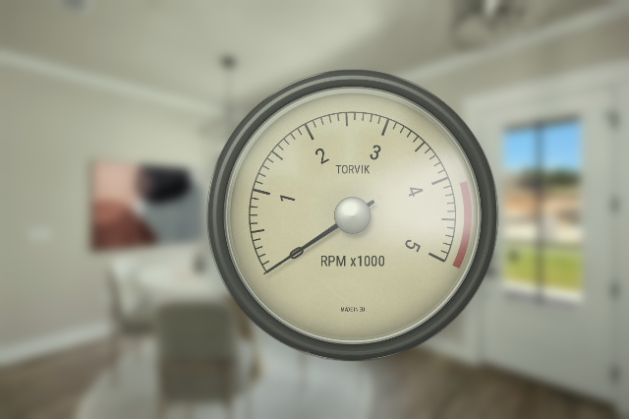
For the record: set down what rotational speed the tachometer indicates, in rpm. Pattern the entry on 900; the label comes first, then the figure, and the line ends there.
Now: 0
